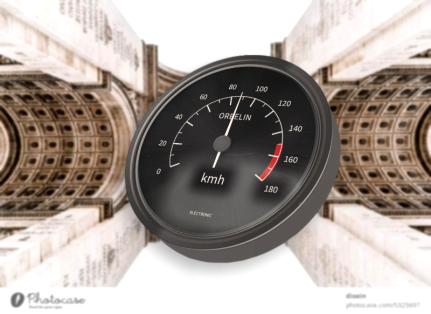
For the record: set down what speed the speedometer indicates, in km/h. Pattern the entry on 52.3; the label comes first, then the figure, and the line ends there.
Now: 90
